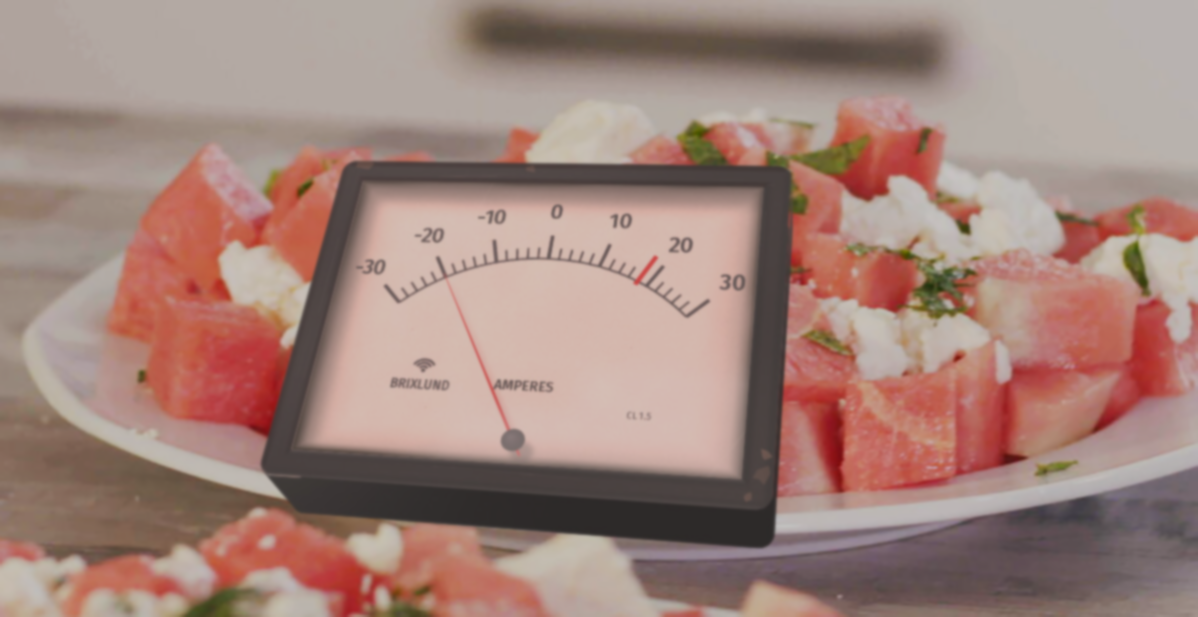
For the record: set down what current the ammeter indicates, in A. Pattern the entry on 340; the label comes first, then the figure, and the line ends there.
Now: -20
